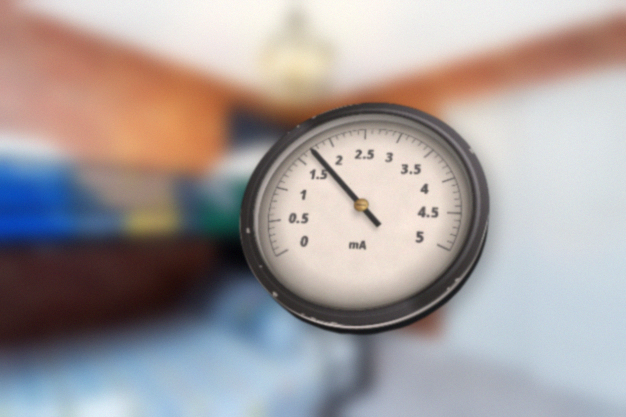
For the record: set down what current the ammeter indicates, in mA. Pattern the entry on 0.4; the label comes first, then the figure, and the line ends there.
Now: 1.7
